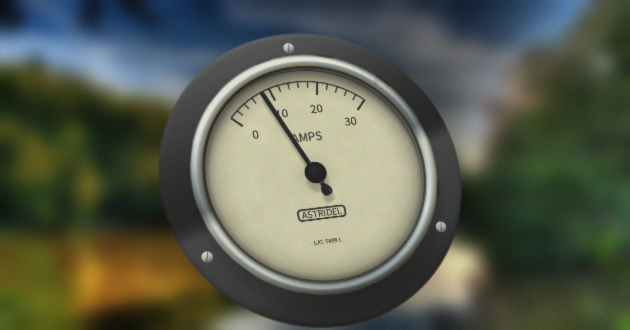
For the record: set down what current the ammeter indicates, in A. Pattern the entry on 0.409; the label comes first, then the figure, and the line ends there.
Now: 8
